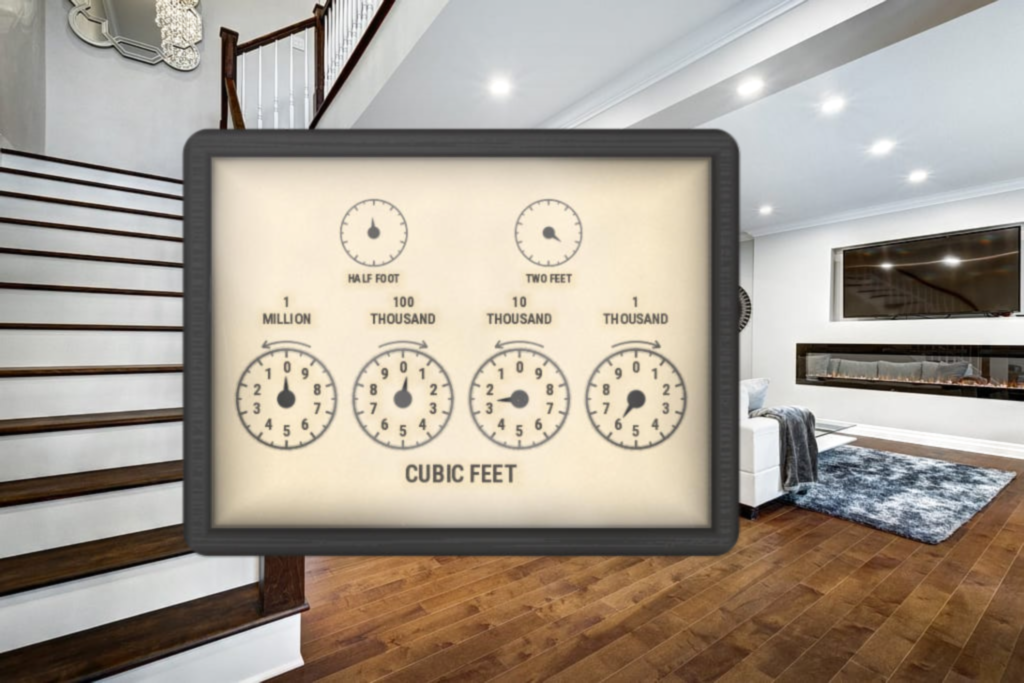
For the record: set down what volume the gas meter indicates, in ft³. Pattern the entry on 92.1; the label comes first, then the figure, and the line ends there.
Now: 2600
